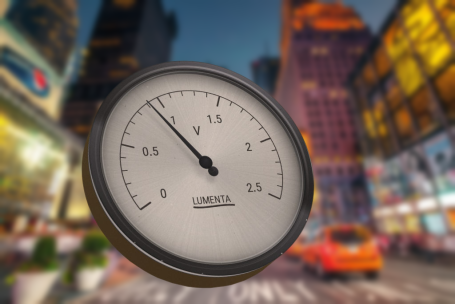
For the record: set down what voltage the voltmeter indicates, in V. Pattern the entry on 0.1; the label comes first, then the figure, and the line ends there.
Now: 0.9
